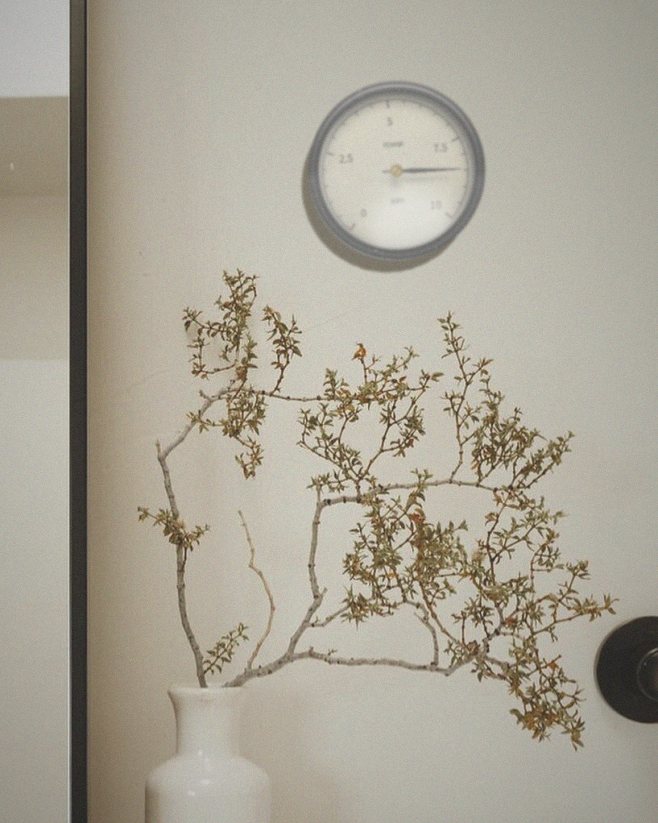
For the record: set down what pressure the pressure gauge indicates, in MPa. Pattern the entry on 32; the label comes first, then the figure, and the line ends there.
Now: 8.5
